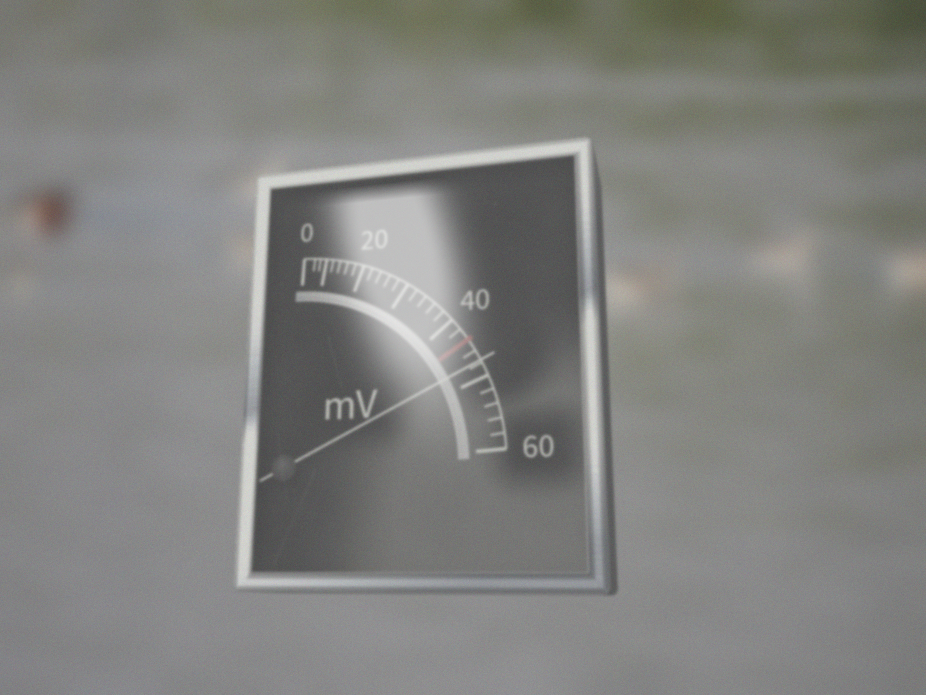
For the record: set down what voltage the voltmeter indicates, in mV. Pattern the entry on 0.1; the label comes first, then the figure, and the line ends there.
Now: 48
